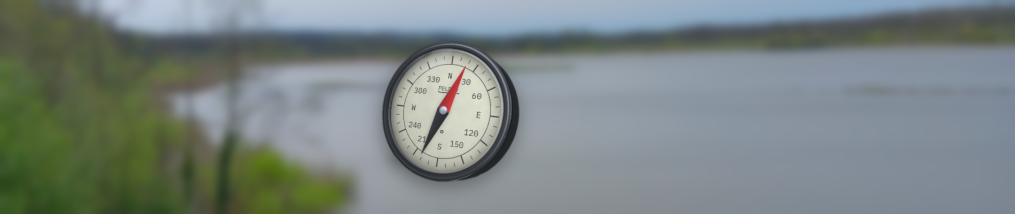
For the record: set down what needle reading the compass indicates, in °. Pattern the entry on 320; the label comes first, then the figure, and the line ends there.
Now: 20
